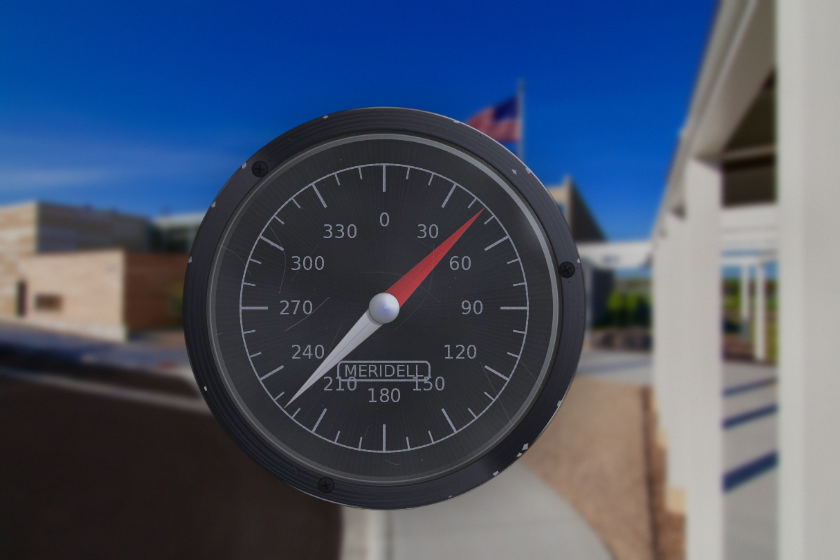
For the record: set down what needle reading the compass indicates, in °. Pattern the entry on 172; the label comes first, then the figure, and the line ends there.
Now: 45
